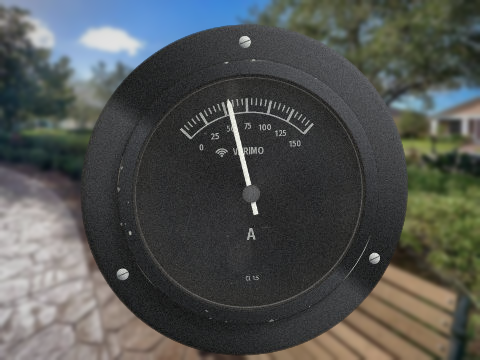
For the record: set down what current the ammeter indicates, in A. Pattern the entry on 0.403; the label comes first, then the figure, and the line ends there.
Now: 55
